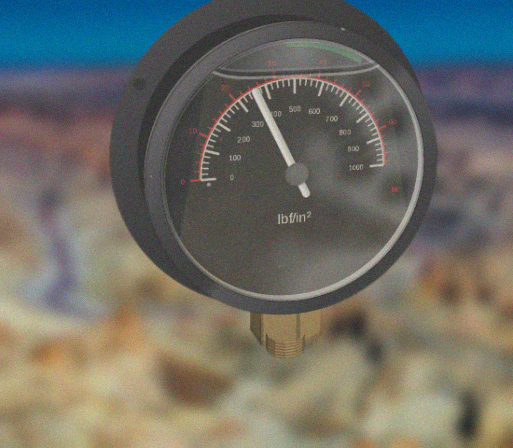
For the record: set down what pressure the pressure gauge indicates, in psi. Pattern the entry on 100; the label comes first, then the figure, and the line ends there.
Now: 360
